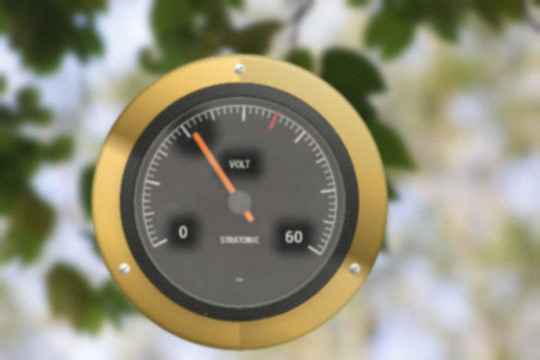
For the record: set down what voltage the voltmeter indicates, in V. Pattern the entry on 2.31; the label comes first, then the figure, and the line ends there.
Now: 21
